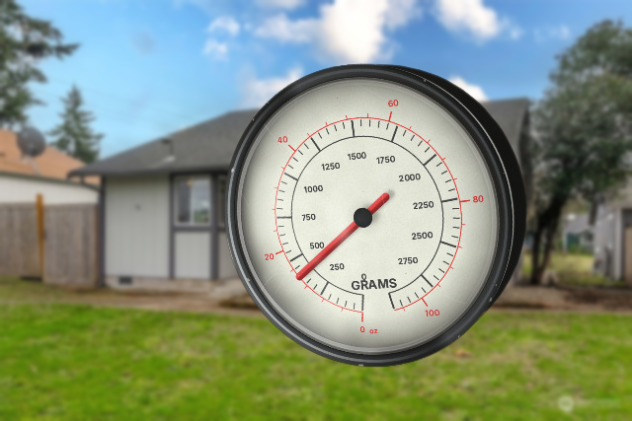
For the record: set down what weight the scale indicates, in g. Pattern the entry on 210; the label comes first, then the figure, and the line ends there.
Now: 400
